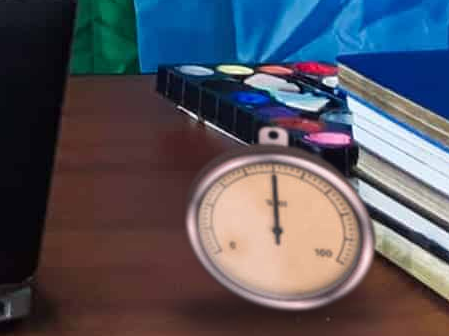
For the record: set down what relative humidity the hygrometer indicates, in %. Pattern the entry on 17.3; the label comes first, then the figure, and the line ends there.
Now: 50
